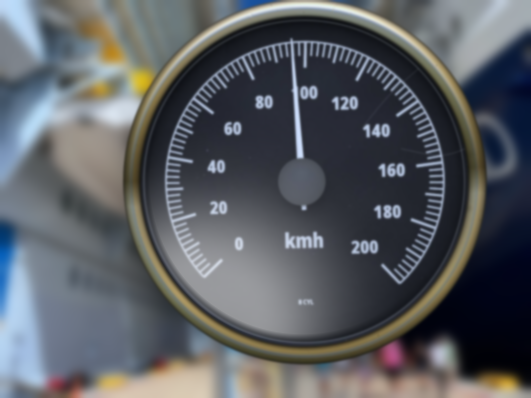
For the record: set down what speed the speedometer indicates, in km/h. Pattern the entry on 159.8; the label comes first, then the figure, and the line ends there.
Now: 96
